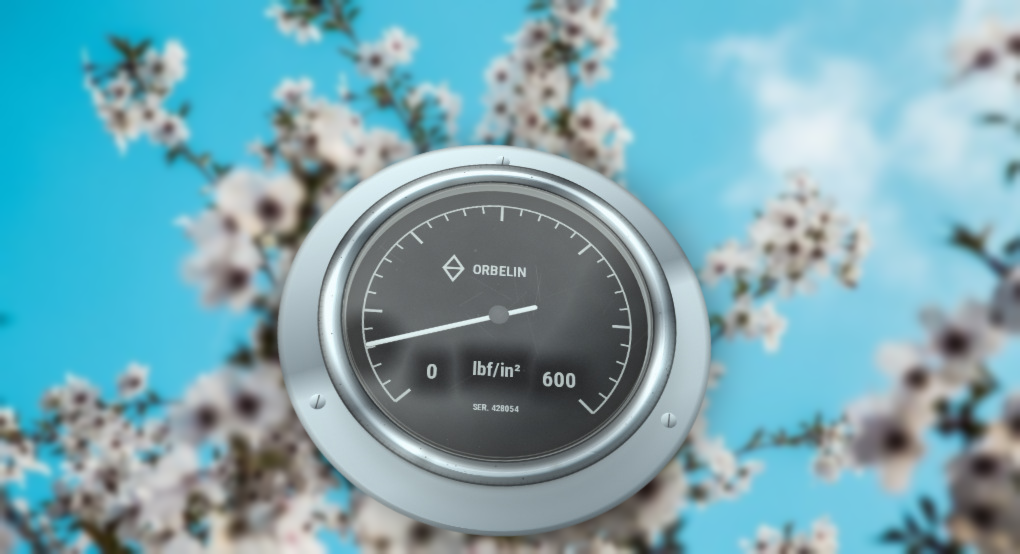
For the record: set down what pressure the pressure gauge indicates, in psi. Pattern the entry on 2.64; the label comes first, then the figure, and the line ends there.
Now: 60
